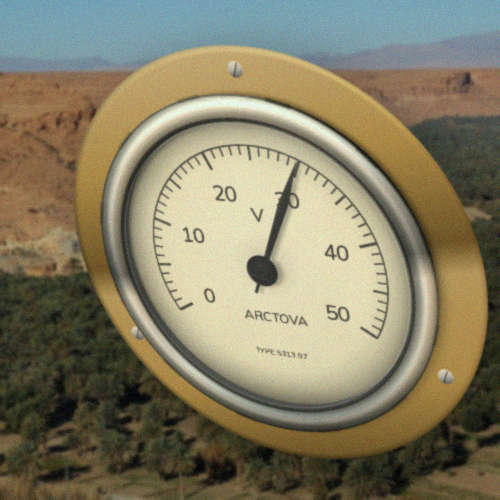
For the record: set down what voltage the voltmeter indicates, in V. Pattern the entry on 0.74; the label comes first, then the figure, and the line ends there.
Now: 30
